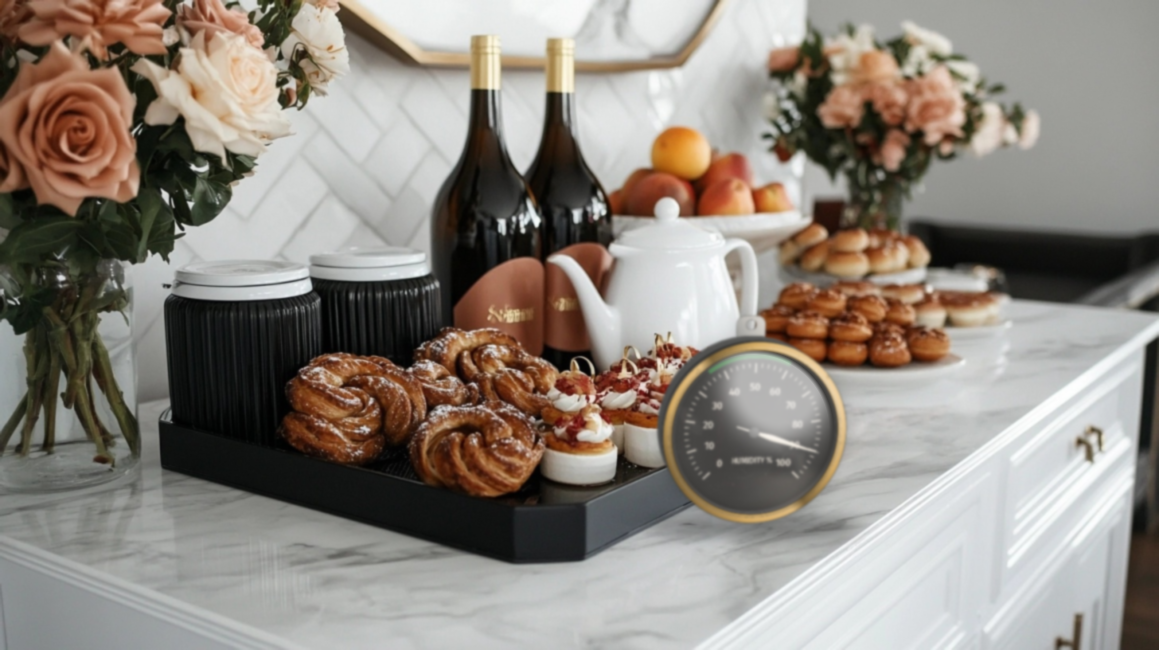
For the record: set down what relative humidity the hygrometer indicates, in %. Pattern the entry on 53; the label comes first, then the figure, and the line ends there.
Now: 90
